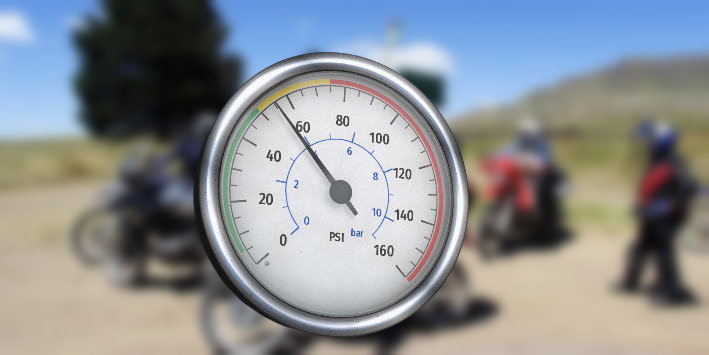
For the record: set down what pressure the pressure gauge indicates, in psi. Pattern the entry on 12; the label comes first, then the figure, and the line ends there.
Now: 55
